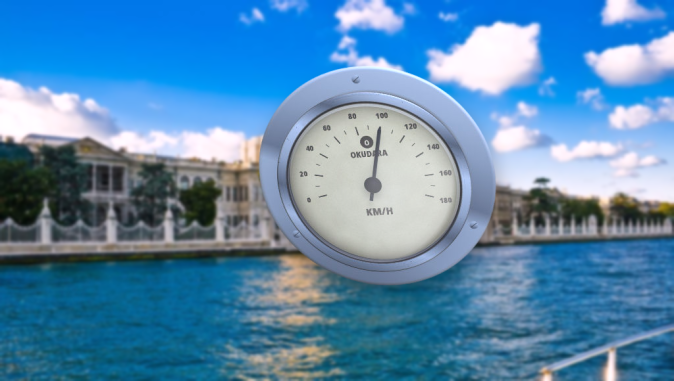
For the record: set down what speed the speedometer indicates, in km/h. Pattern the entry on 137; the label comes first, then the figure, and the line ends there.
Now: 100
